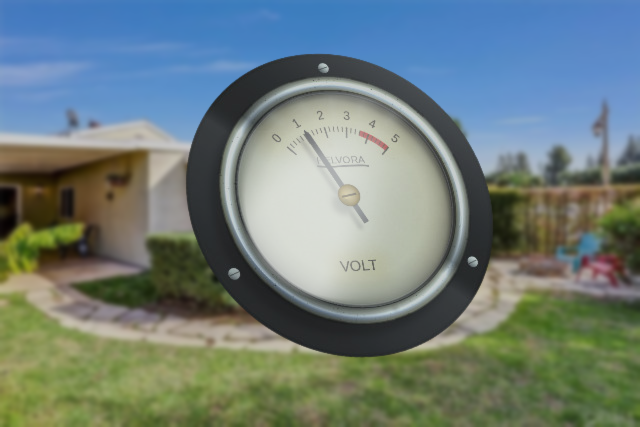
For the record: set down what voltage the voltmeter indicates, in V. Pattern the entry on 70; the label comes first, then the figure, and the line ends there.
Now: 1
